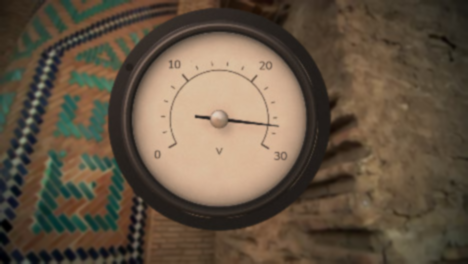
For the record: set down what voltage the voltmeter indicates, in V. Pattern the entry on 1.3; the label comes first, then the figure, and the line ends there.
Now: 27
